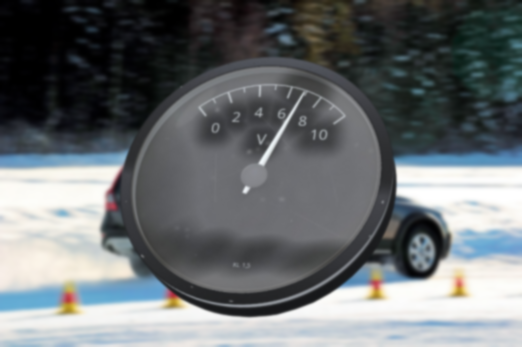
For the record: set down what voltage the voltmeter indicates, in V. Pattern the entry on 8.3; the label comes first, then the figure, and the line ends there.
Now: 7
